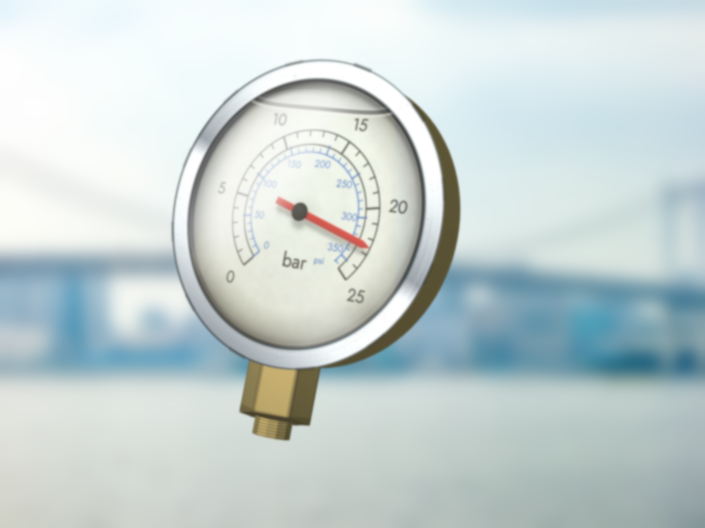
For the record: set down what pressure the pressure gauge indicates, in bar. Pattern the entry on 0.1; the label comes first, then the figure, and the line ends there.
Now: 22.5
